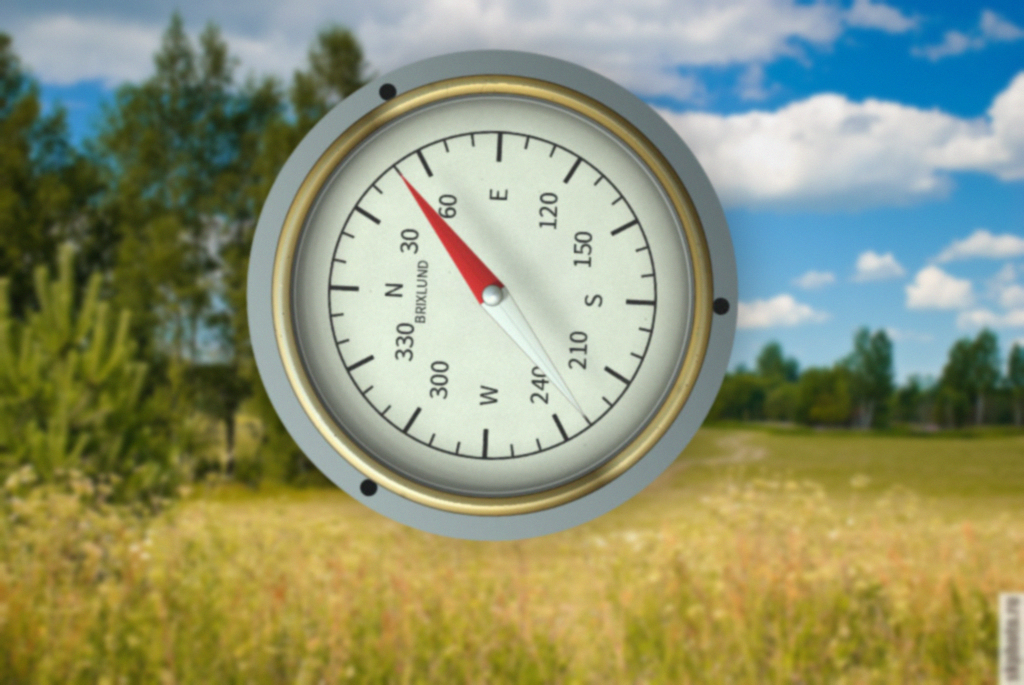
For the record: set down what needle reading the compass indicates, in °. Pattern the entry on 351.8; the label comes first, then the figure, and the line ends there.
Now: 50
